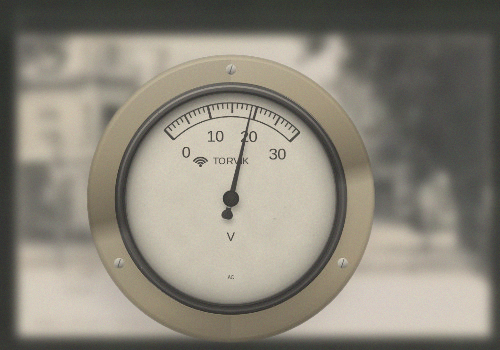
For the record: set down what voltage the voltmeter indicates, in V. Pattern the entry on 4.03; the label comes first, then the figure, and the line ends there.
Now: 19
